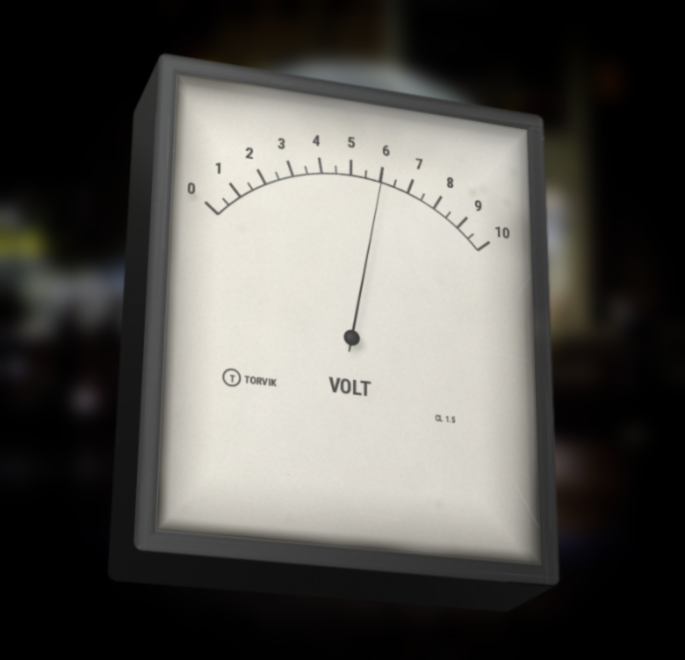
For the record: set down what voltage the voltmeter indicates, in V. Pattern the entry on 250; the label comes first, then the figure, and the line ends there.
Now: 6
